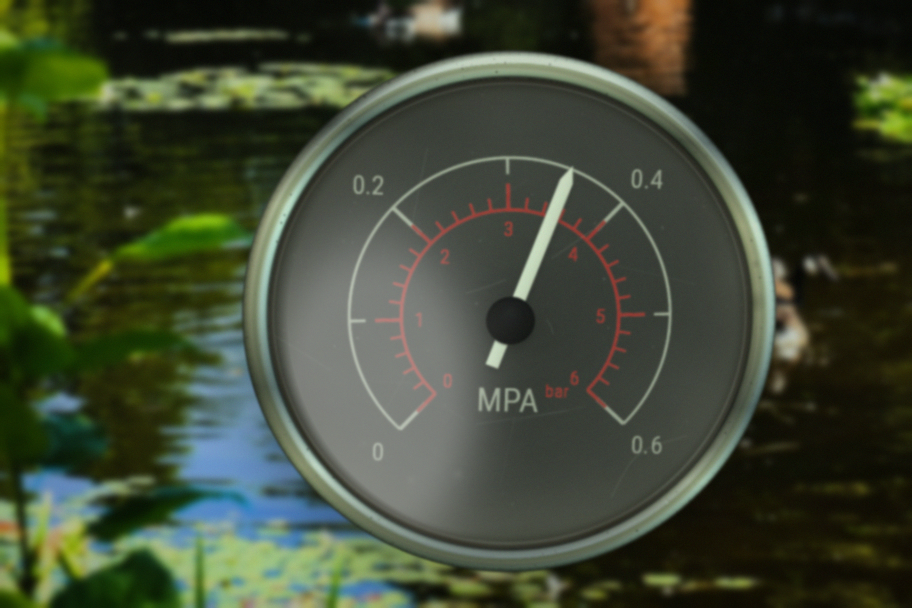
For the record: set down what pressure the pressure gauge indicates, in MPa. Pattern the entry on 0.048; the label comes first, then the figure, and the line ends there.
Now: 0.35
